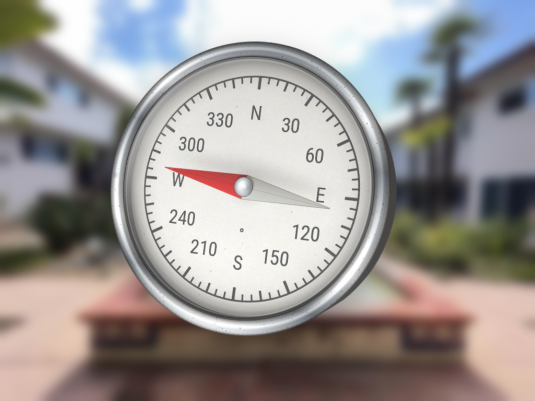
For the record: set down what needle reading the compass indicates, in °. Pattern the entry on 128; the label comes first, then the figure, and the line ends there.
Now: 277.5
